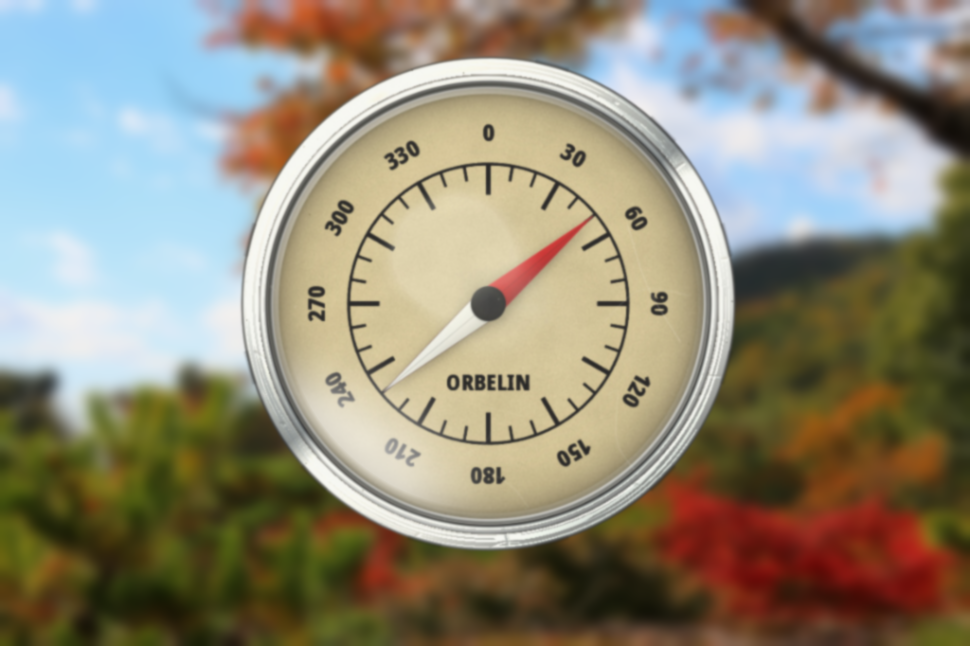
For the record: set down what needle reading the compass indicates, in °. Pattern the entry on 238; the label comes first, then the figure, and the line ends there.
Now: 50
